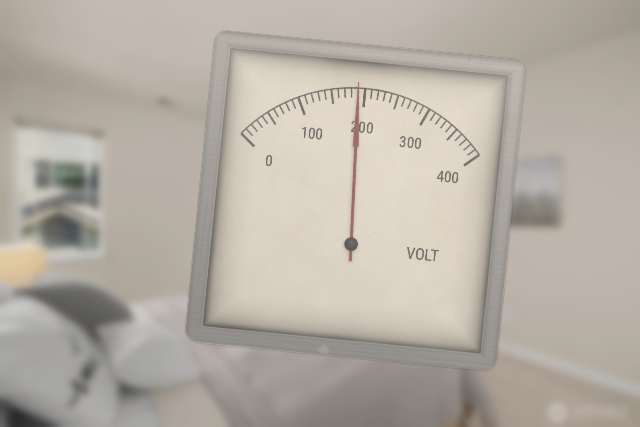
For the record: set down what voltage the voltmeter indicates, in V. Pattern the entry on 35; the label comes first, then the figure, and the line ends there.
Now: 190
